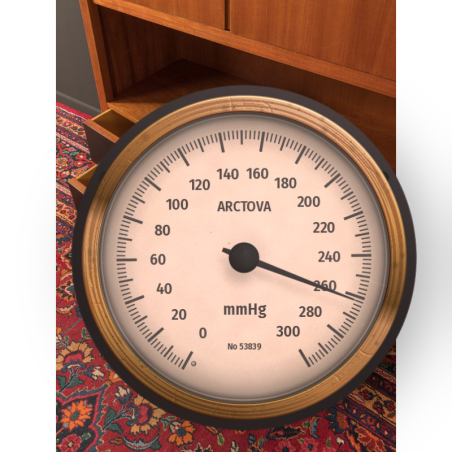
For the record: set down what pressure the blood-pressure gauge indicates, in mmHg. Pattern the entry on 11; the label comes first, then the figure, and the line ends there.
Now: 262
